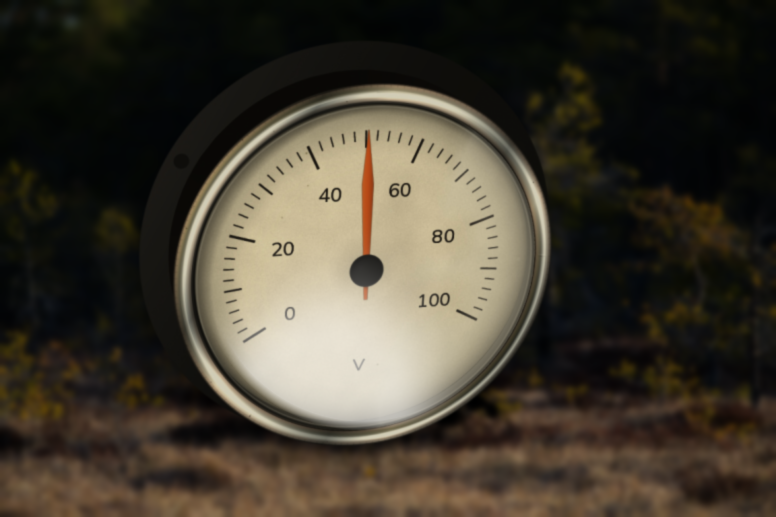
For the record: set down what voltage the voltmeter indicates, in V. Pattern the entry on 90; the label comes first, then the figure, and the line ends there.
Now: 50
